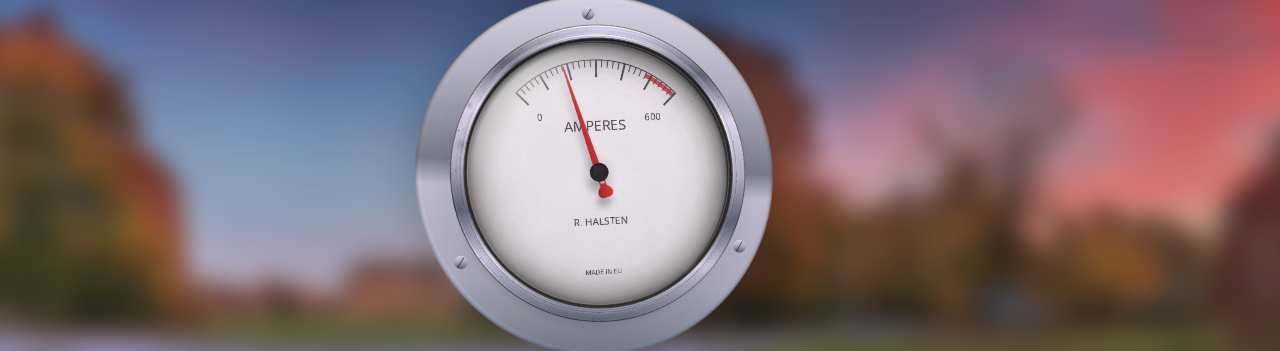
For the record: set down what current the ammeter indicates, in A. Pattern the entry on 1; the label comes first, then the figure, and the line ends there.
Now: 180
